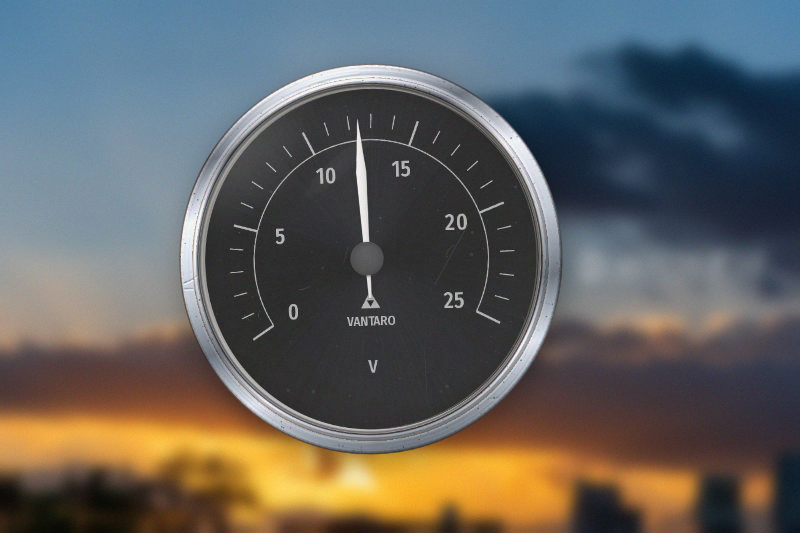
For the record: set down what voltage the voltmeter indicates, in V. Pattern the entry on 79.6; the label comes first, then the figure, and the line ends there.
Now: 12.5
